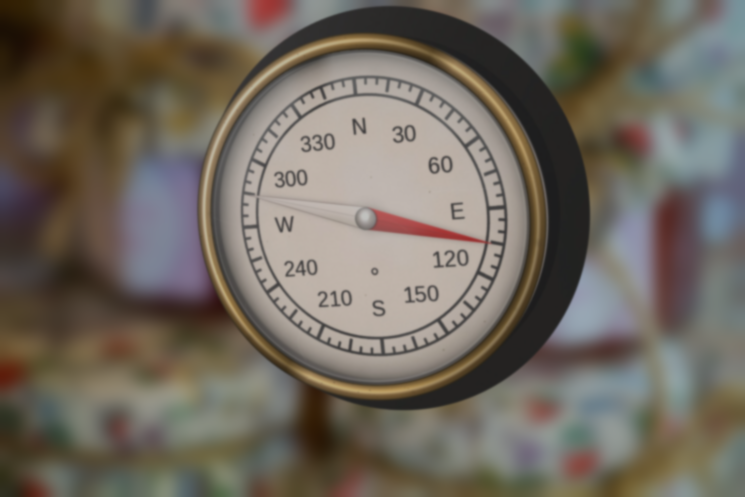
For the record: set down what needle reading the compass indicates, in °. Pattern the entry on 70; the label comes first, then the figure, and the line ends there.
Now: 105
